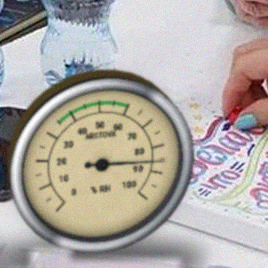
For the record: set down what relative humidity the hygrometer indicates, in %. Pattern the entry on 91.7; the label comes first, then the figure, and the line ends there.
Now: 85
